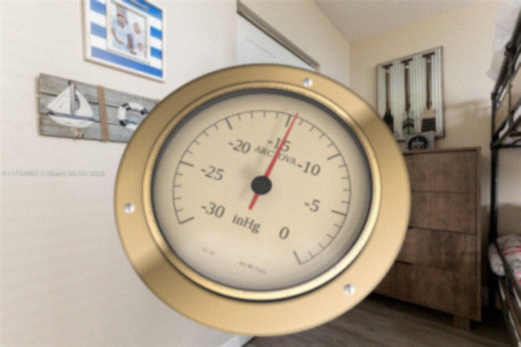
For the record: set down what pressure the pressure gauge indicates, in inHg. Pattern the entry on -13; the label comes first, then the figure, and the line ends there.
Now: -14.5
